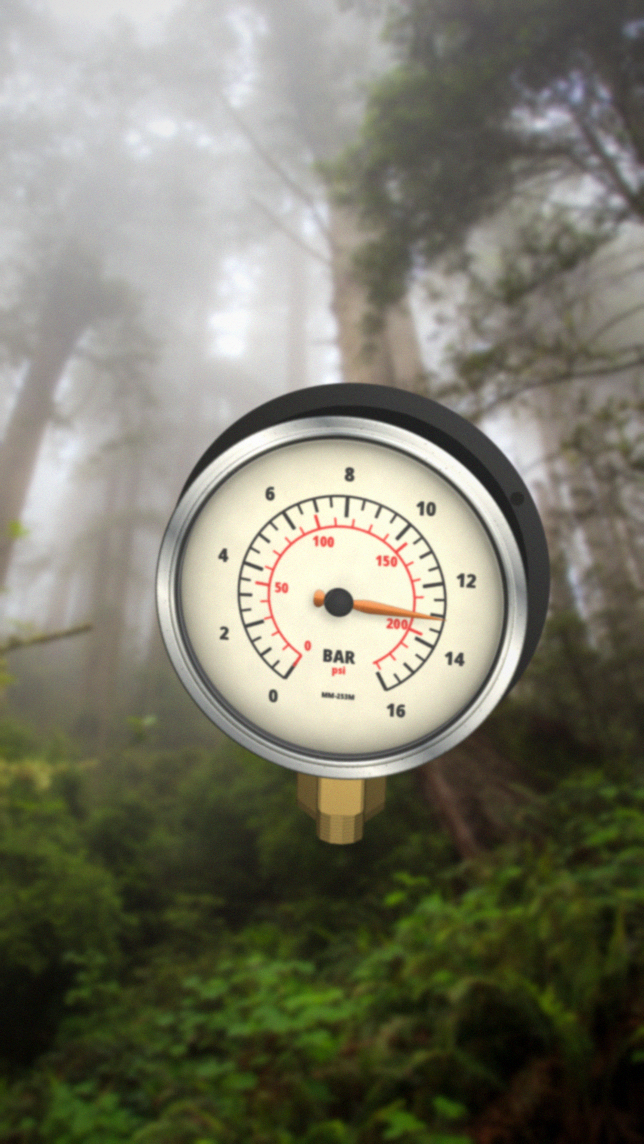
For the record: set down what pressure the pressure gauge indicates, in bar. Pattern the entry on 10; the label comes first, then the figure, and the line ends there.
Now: 13
